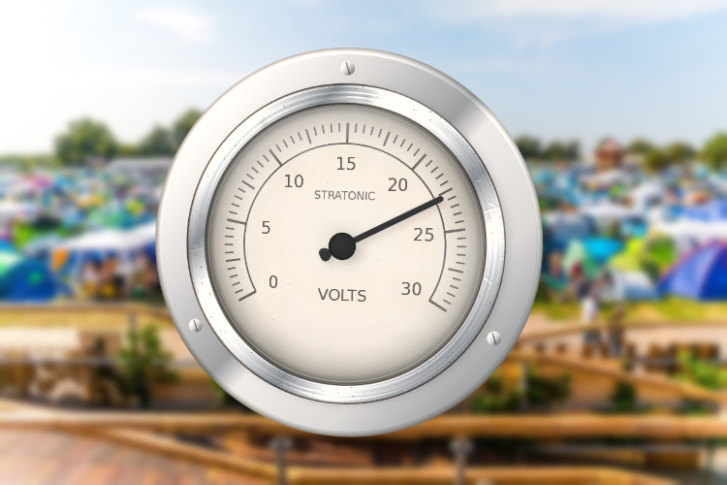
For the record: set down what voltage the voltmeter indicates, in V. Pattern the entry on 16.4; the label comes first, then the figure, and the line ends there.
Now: 22.75
